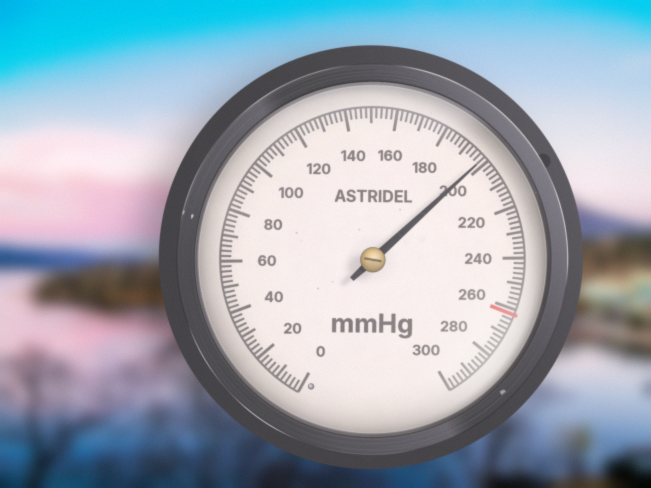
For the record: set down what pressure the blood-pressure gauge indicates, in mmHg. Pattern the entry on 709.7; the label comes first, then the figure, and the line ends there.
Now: 198
